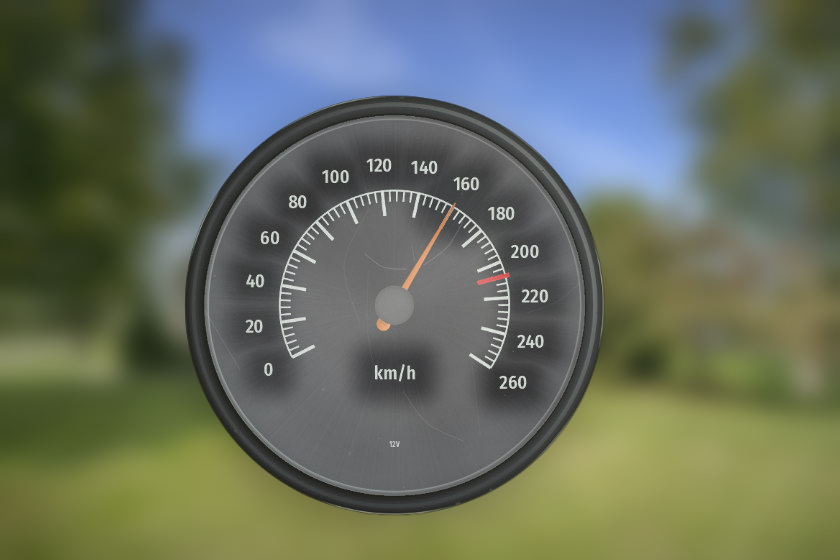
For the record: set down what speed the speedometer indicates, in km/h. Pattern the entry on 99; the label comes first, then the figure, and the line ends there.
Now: 160
